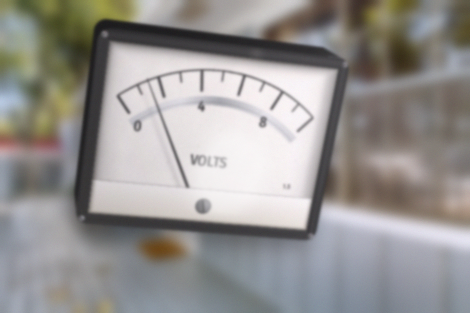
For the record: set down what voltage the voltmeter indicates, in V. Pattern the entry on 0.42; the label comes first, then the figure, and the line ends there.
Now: 1.5
